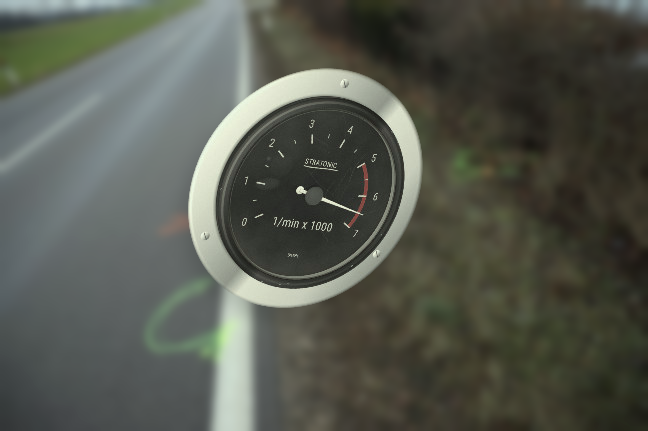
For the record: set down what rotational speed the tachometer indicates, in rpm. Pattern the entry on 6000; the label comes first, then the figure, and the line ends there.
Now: 6500
